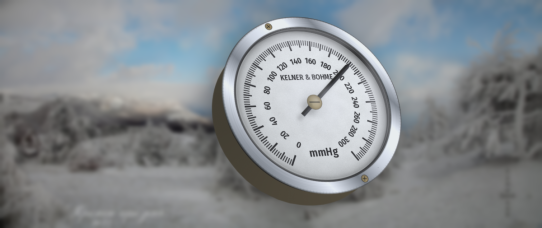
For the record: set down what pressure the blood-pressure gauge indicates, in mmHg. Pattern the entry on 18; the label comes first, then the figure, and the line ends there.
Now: 200
